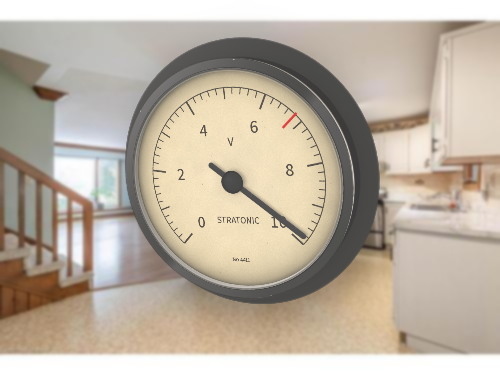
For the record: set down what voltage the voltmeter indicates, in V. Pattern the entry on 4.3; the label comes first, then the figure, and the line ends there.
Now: 9.8
